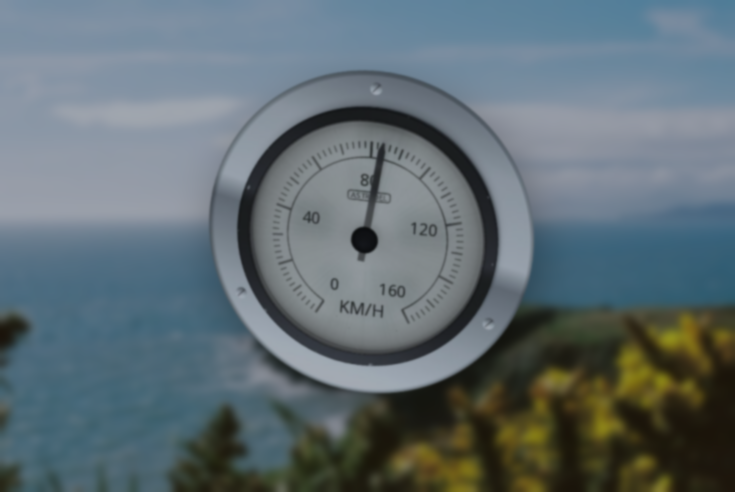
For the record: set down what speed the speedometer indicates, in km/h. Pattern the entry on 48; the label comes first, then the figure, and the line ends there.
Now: 84
